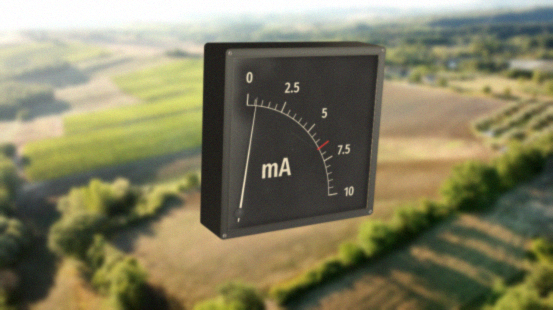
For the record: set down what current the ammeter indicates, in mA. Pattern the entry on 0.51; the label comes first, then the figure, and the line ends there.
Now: 0.5
